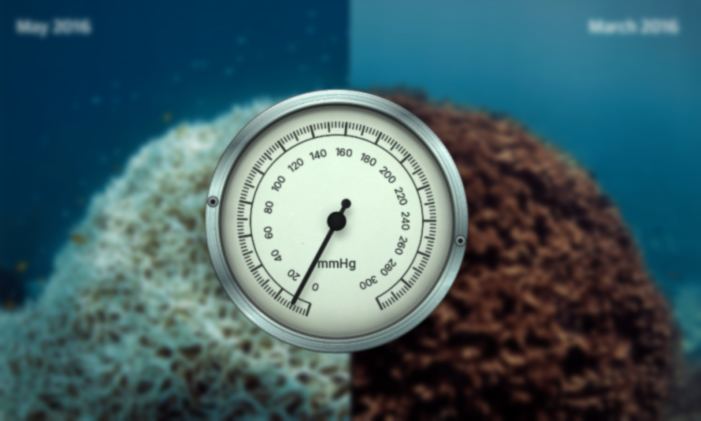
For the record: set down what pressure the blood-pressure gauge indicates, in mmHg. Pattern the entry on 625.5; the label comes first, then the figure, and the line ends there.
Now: 10
